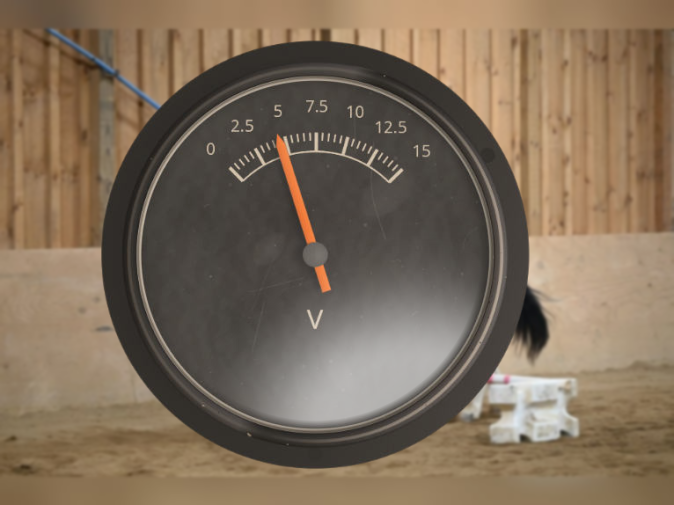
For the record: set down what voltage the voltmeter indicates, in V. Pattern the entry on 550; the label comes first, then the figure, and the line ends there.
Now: 4.5
